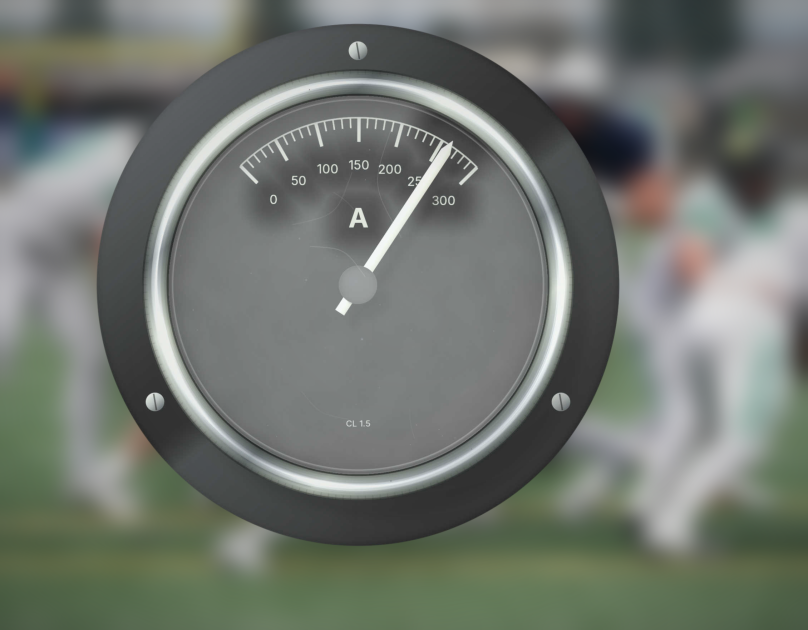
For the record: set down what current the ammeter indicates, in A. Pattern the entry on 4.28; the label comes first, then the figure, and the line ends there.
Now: 260
